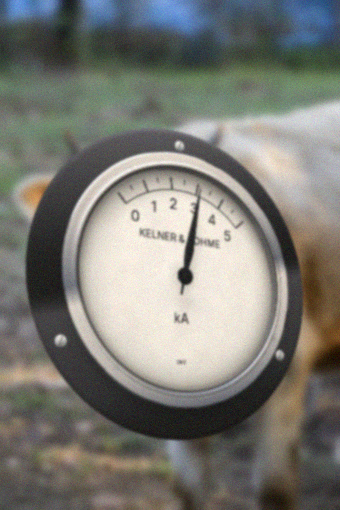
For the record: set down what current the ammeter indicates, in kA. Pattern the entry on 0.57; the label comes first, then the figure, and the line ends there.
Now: 3
